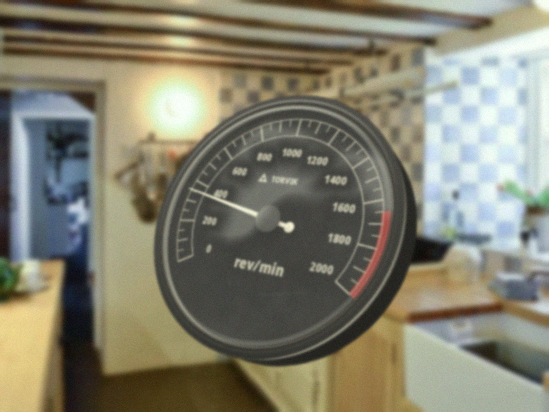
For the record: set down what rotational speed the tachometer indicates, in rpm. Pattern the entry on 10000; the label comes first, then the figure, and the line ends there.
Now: 350
